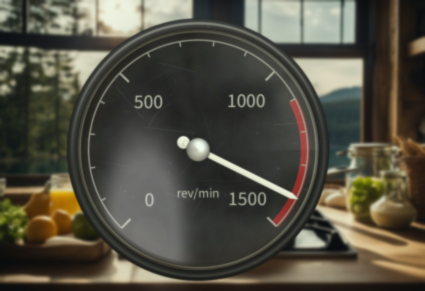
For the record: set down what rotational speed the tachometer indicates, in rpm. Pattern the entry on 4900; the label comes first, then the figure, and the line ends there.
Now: 1400
